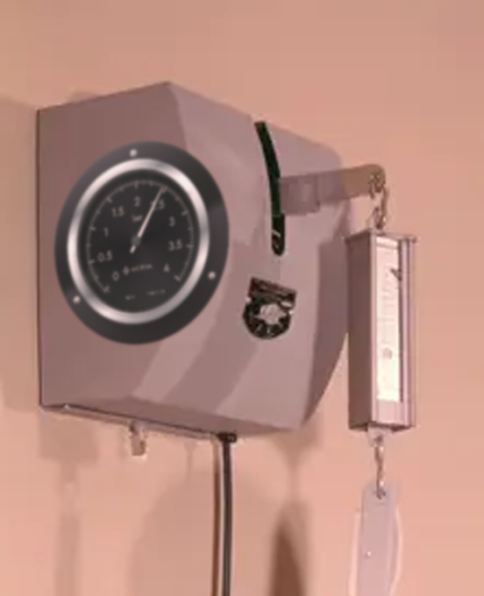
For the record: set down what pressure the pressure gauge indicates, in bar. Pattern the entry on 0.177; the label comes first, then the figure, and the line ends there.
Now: 2.5
